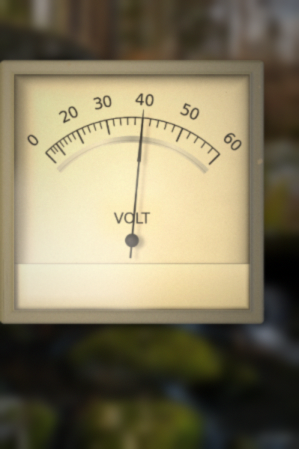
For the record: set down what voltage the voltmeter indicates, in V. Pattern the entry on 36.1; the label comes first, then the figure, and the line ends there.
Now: 40
